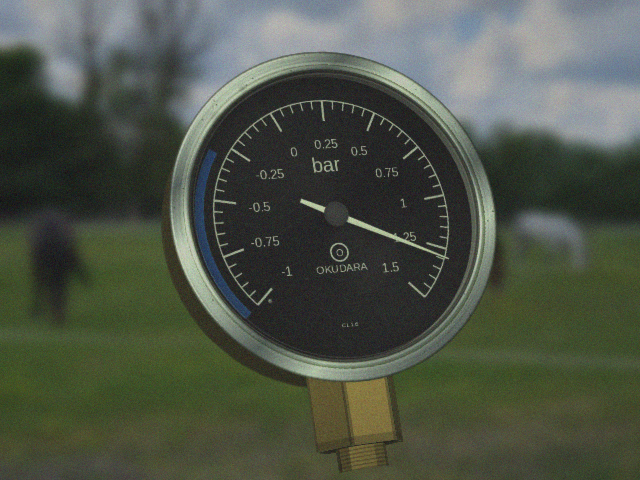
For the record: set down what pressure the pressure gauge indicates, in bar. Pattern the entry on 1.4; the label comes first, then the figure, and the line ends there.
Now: 1.3
